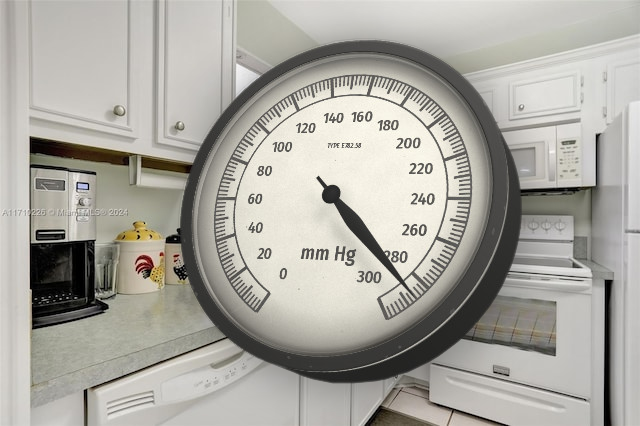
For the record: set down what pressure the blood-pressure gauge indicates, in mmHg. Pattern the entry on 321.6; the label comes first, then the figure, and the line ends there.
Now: 286
